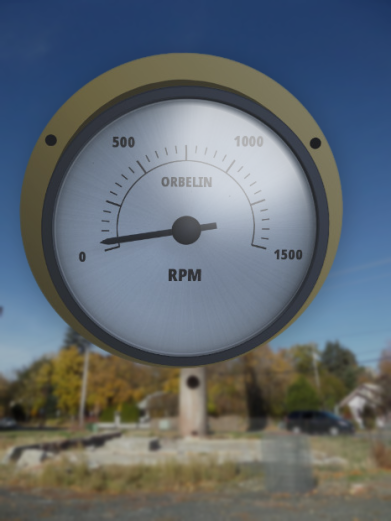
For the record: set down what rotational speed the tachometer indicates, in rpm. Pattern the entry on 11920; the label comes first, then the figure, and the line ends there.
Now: 50
